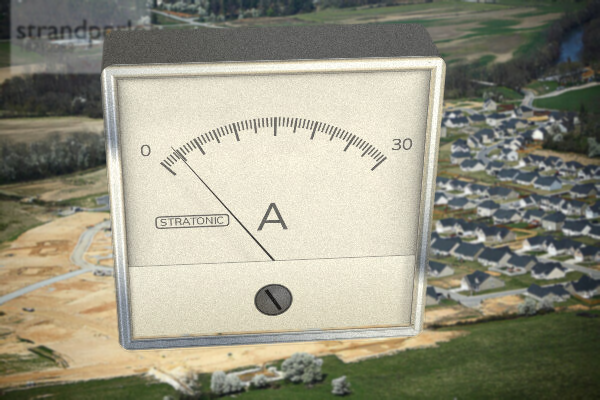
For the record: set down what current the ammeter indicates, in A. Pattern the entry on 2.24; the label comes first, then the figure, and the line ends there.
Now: 2.5
